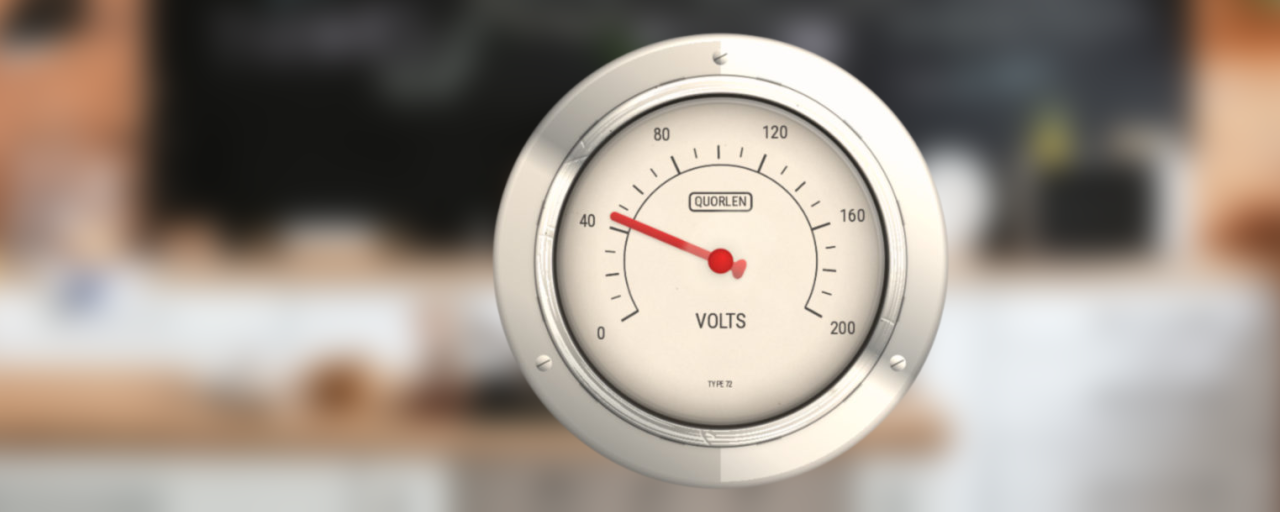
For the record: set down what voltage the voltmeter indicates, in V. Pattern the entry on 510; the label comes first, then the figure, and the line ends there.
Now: 45
